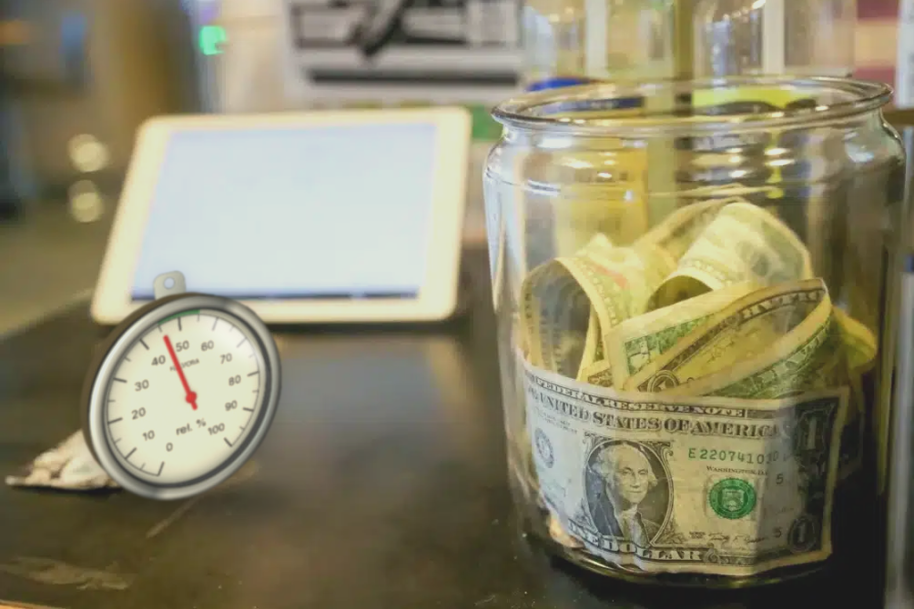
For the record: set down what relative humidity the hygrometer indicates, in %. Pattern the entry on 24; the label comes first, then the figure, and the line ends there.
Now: 45
